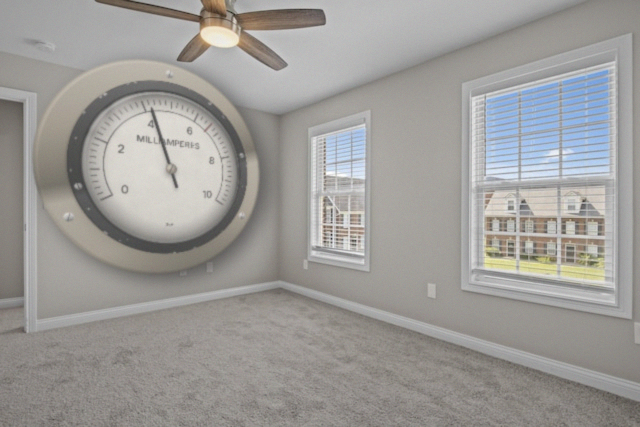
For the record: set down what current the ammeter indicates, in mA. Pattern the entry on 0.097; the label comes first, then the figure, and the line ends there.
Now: 4.2
